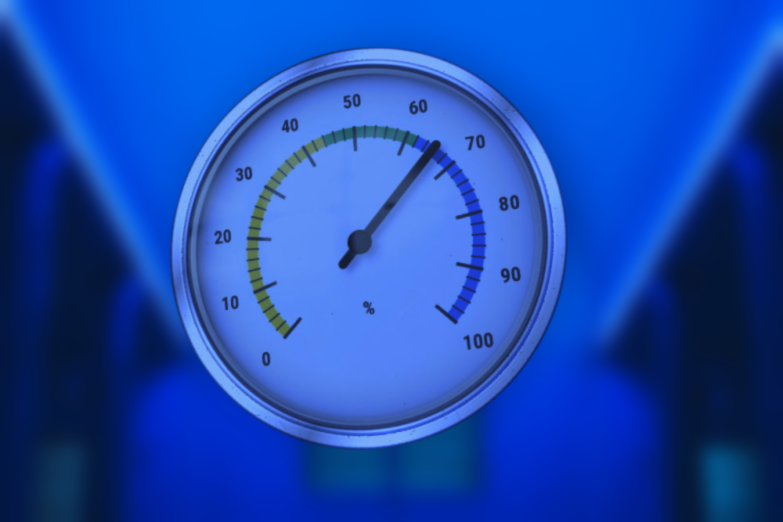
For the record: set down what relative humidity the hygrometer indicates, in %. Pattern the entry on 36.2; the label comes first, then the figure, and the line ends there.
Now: 66
